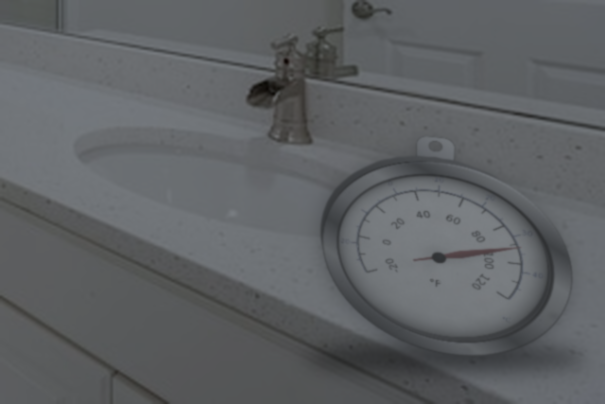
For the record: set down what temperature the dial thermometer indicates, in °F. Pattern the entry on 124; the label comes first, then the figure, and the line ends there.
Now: 90
